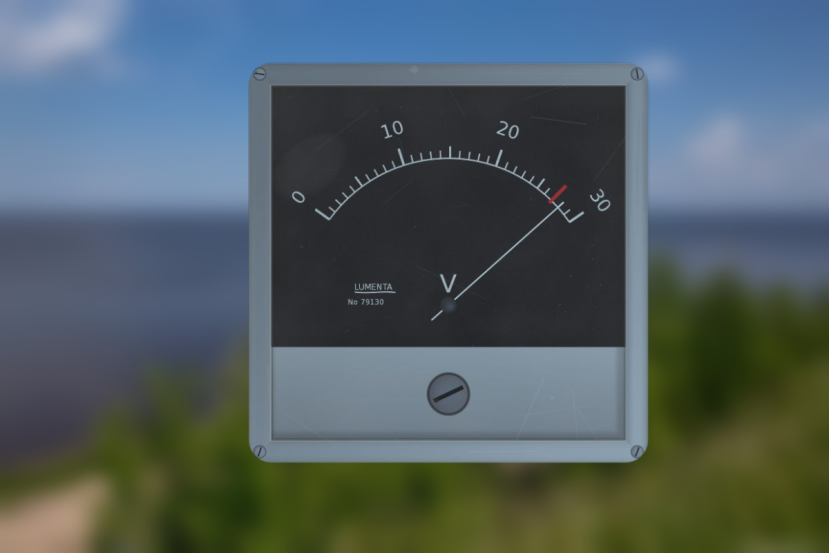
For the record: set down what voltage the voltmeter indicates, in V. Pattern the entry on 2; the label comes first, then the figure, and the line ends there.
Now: 28
